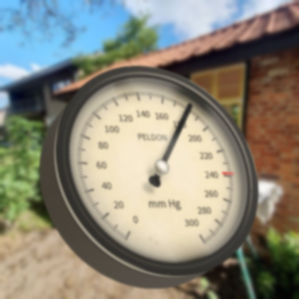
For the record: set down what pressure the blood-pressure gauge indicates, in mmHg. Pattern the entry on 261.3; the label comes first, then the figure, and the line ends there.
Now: 180
